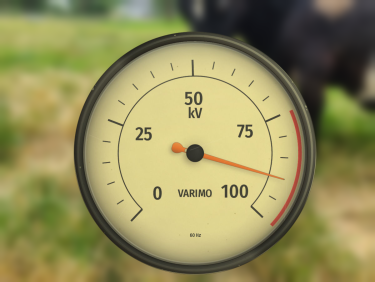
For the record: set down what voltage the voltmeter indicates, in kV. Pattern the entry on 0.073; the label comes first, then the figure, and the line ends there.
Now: 90
